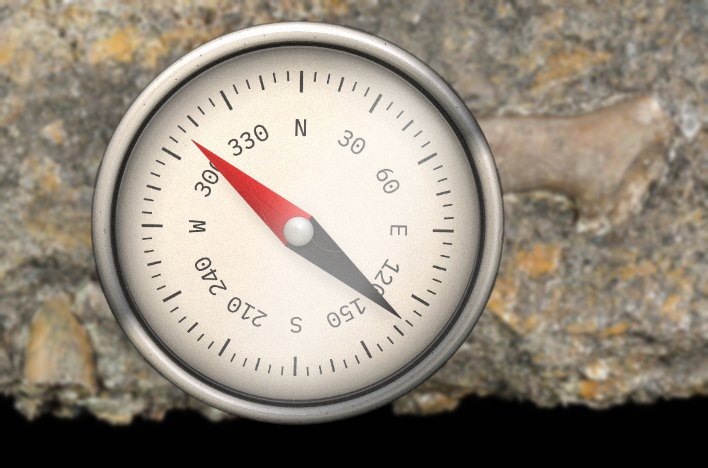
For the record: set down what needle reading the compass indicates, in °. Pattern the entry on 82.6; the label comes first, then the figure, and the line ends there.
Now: 310
